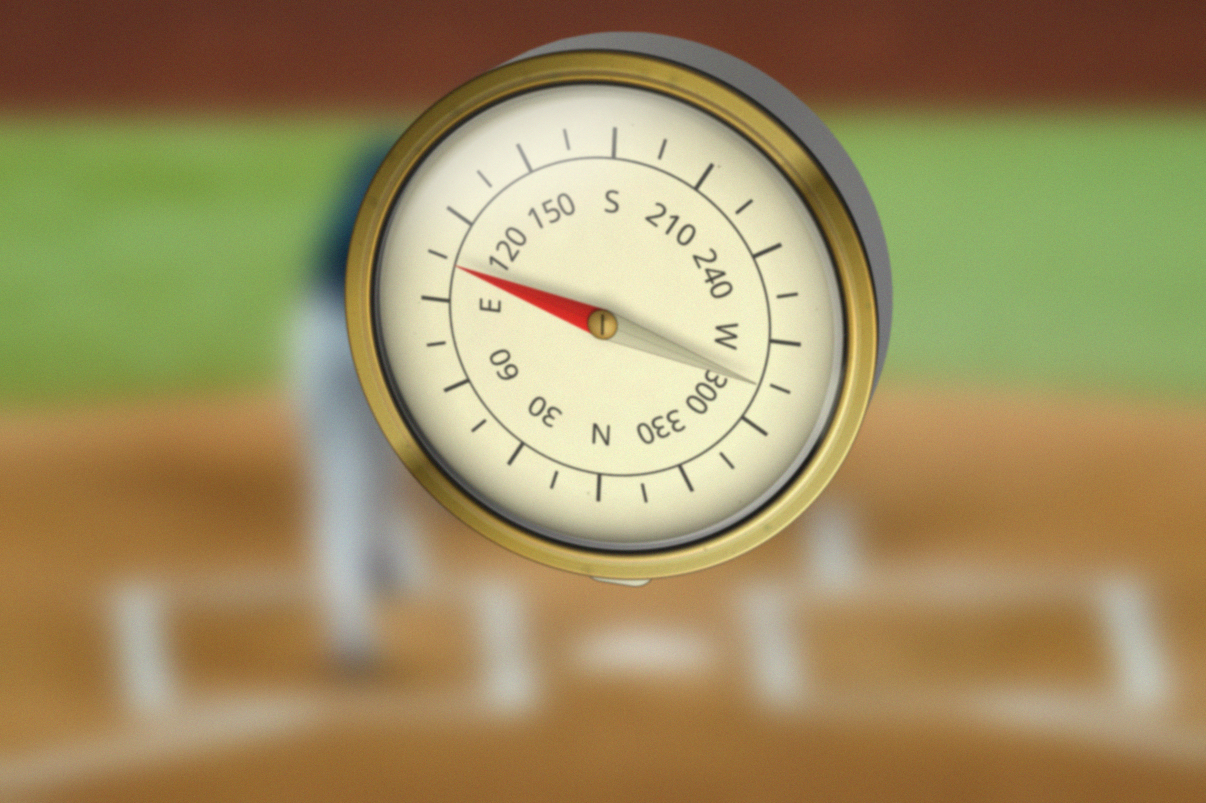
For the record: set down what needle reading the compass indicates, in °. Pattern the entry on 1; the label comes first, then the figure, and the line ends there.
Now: 105
